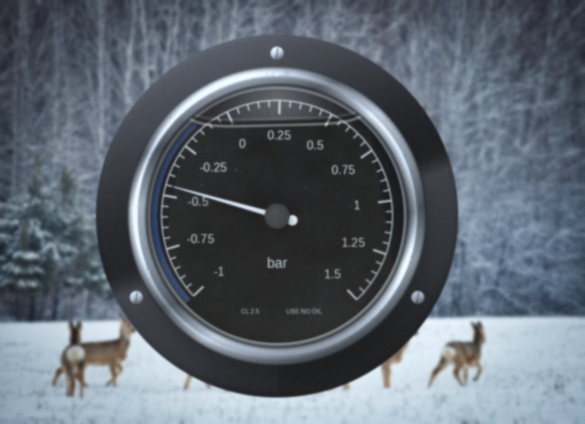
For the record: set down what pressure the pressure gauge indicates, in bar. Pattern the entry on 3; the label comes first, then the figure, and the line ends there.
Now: -0.45
